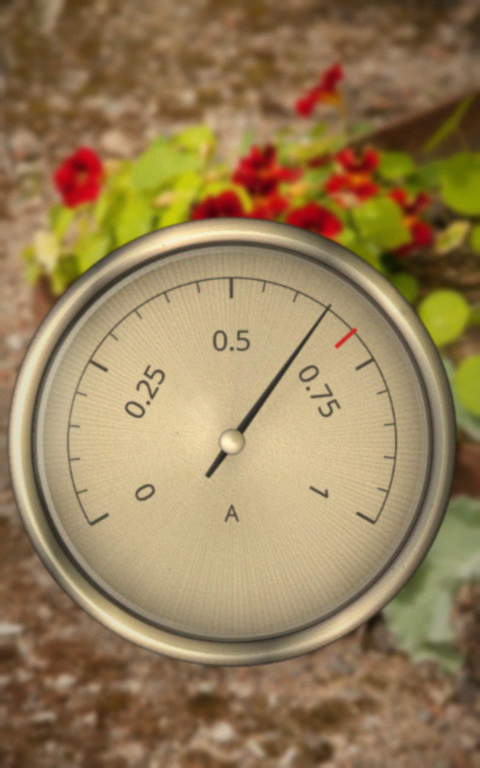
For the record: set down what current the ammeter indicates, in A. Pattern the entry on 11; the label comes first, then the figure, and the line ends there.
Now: 0.65
